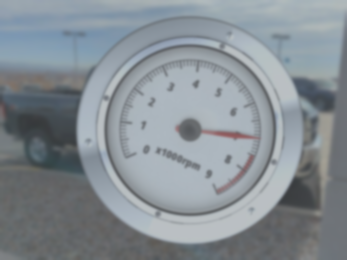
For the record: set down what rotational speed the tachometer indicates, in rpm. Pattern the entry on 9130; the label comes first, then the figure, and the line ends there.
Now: 7000
